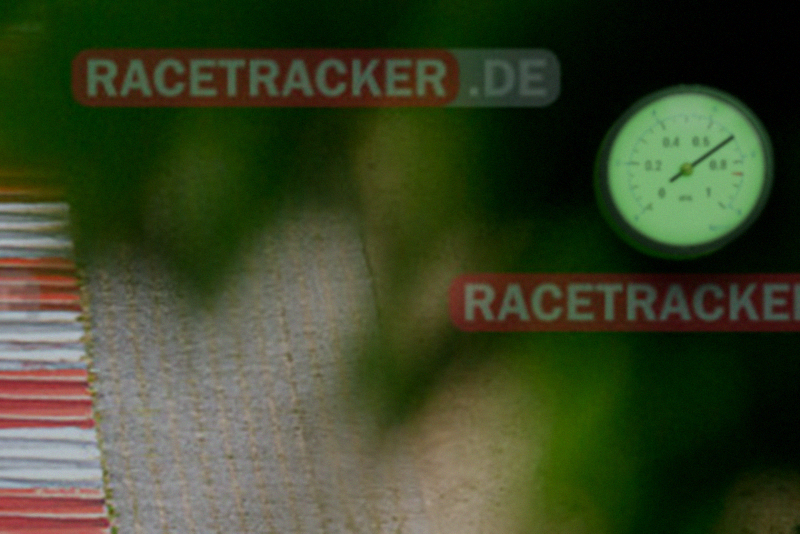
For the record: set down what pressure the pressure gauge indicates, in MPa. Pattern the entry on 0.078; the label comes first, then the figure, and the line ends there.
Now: 0.7
